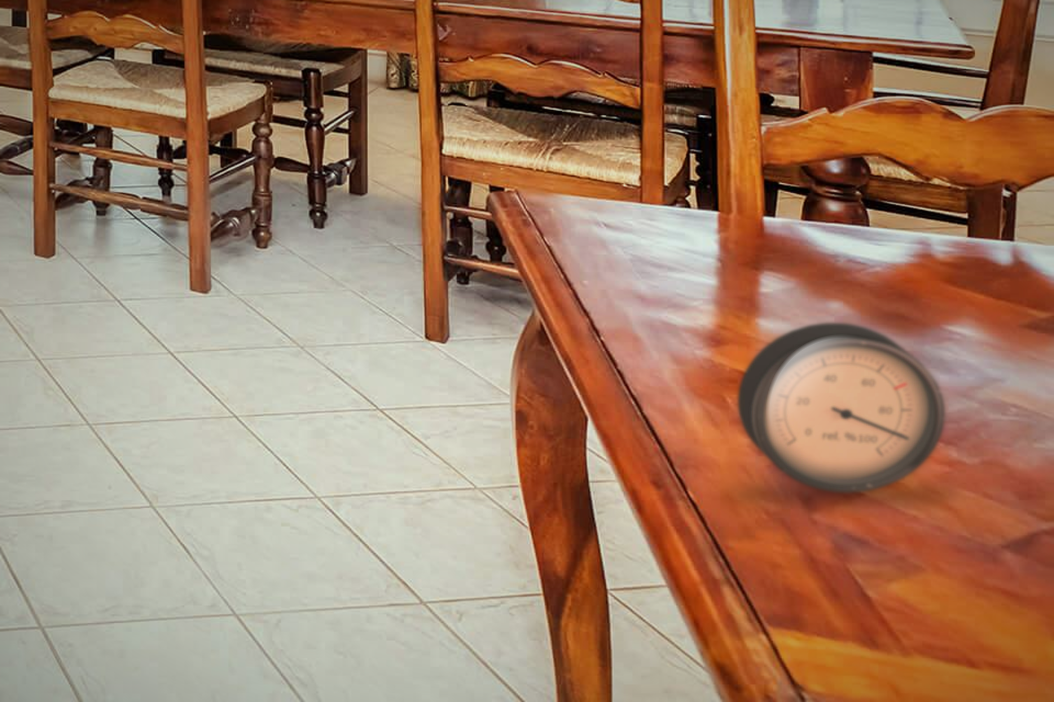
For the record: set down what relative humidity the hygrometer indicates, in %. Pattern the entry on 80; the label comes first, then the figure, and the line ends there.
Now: 90
